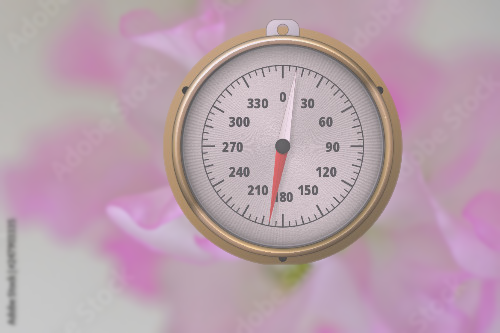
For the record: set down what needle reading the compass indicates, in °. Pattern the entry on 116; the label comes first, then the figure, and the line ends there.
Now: 190
